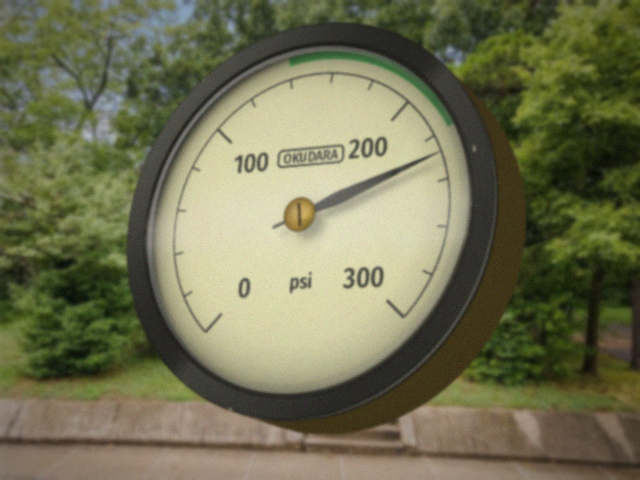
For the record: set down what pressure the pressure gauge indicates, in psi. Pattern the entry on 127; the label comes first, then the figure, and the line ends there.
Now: 230
